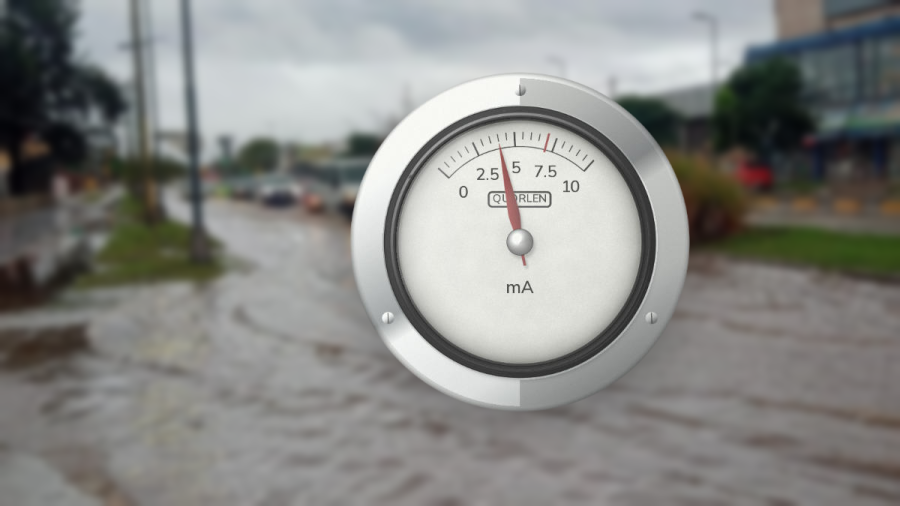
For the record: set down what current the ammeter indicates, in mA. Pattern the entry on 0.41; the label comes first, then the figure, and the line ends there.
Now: 4
